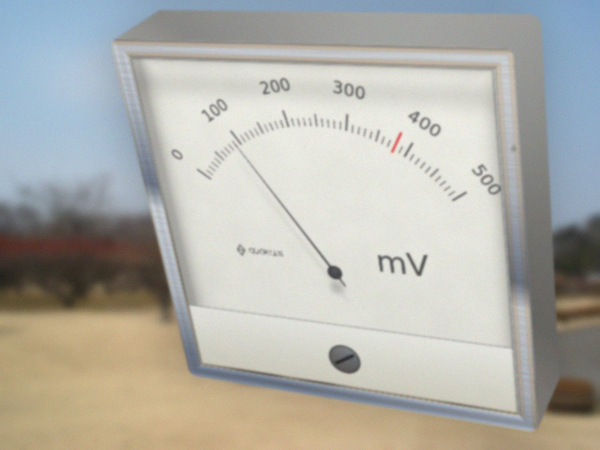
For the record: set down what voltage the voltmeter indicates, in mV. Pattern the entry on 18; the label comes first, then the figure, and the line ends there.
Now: 100
